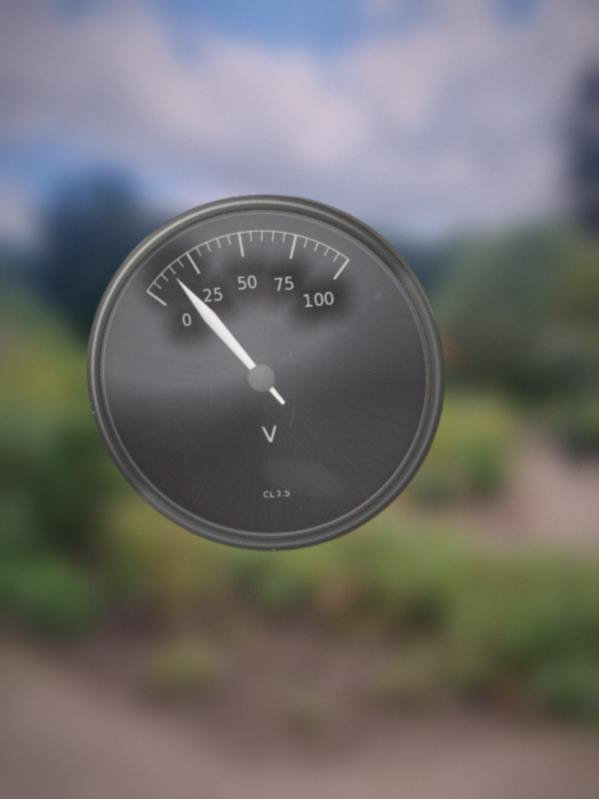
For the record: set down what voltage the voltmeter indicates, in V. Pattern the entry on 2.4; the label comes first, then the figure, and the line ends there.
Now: 15
